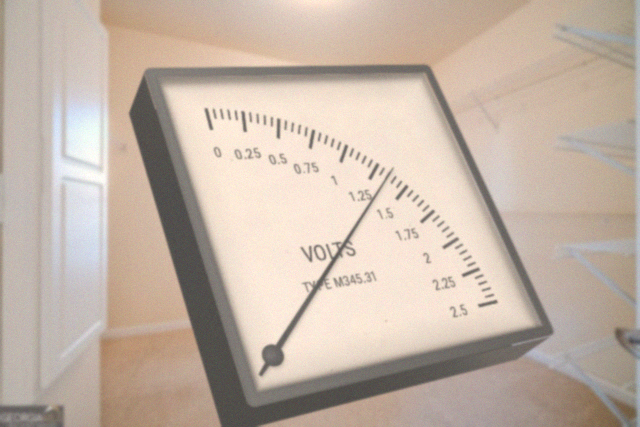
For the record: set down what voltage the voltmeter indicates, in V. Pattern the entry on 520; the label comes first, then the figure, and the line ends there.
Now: 1.35
